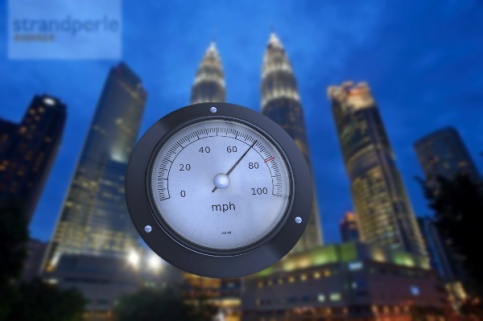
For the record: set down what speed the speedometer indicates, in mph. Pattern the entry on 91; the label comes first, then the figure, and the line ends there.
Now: 70
